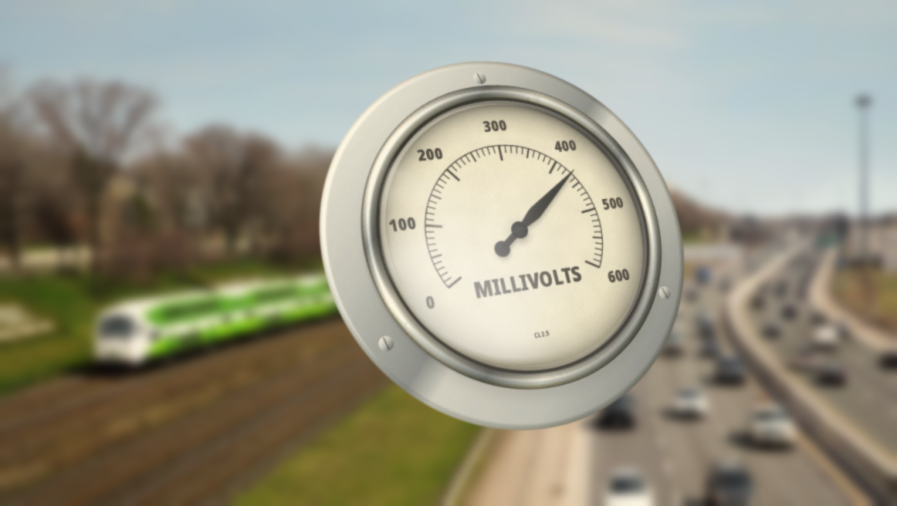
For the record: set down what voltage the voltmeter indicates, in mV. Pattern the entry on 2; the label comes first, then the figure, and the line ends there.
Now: 430
